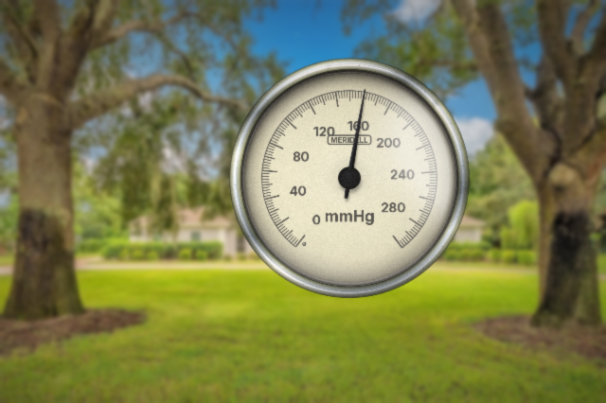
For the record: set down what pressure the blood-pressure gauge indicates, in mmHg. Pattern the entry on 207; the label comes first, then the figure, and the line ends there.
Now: 160
